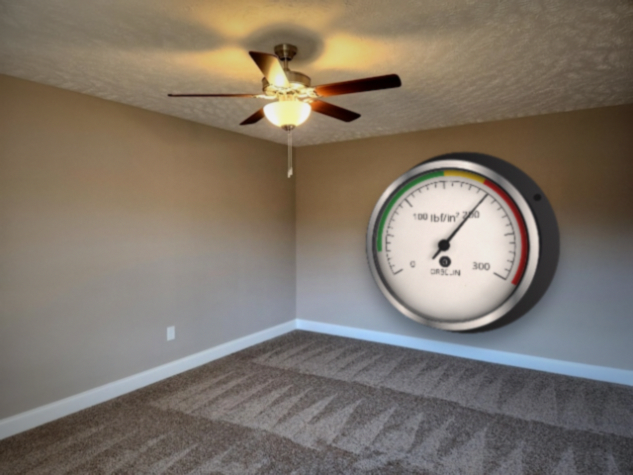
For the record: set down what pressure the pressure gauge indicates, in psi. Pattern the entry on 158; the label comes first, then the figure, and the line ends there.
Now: 200
